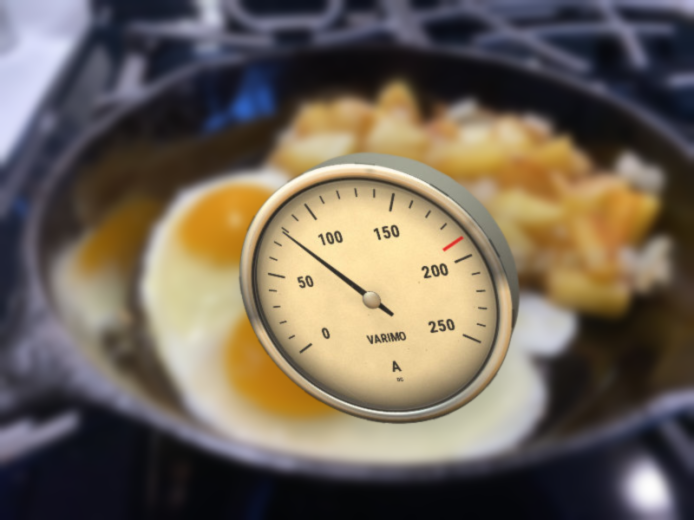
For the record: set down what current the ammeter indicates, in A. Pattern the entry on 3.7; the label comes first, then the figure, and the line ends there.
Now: 80
